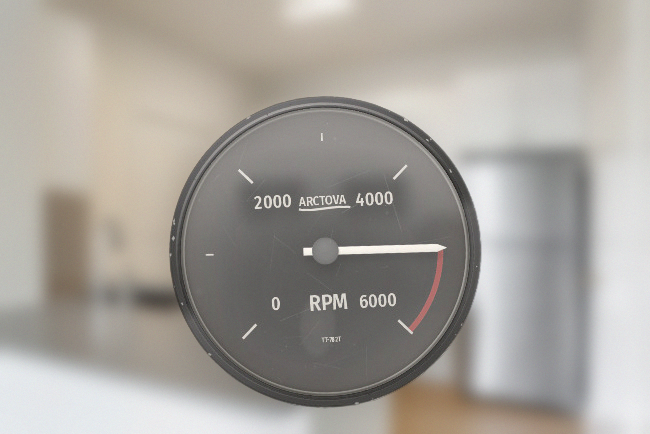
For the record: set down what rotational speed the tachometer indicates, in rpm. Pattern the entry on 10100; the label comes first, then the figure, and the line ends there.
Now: 5000
